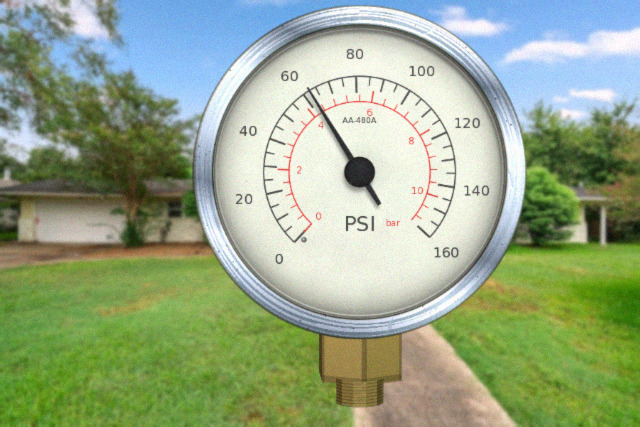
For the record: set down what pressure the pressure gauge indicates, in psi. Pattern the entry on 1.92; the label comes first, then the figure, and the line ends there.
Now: 62.5
